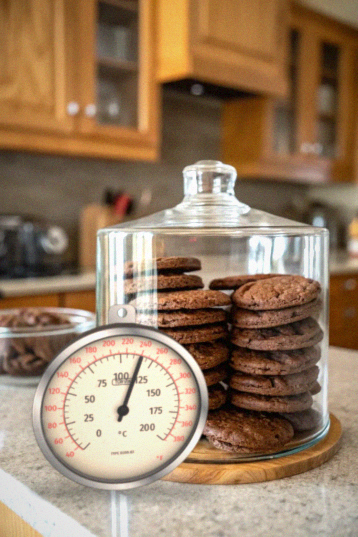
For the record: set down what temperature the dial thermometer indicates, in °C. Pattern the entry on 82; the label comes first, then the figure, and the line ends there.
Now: 115
